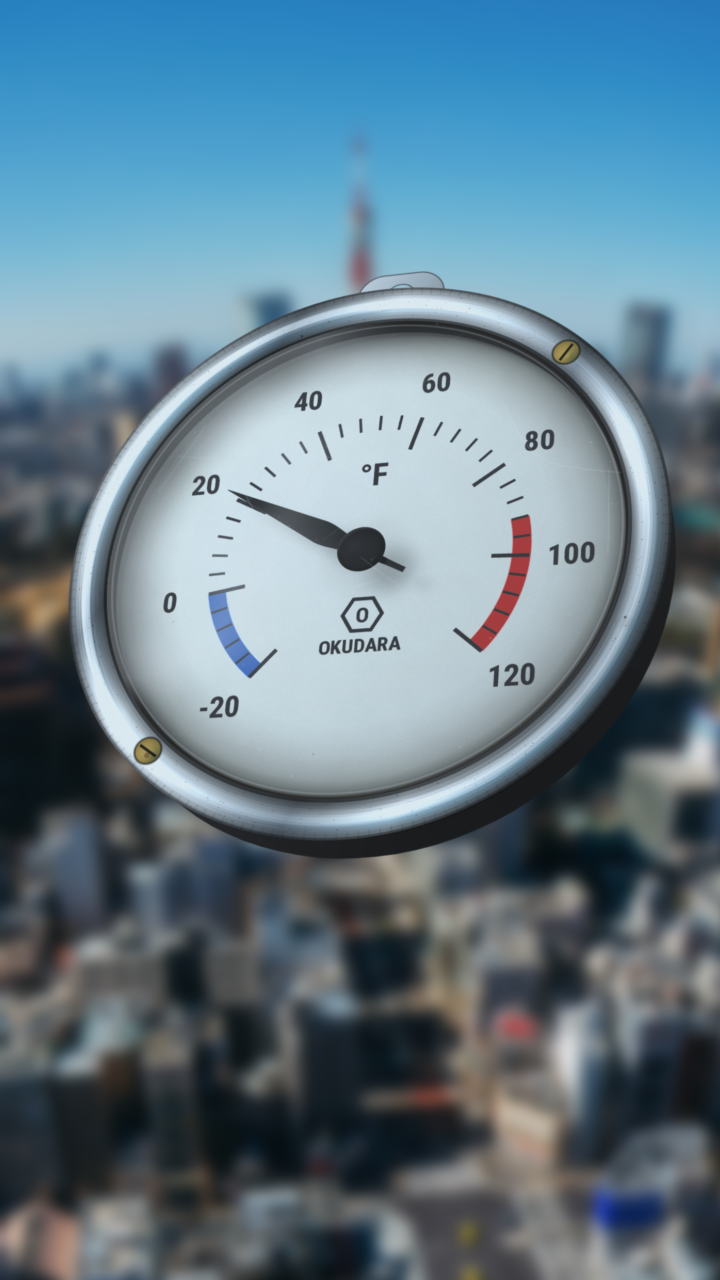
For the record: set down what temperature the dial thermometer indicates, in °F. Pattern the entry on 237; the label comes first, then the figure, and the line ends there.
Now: 20
